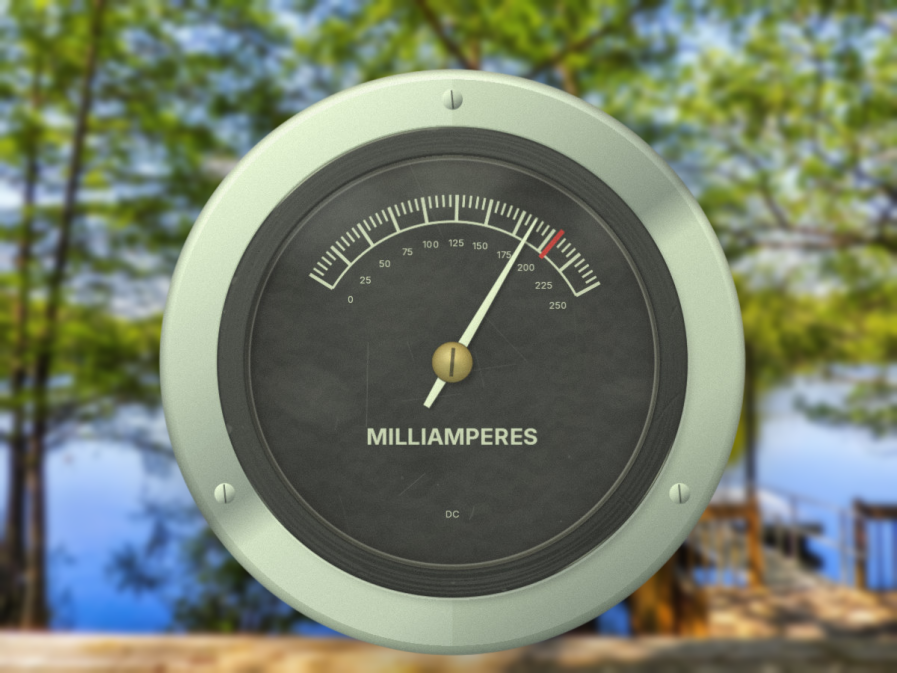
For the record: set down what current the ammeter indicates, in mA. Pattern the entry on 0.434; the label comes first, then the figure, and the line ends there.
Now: 185
